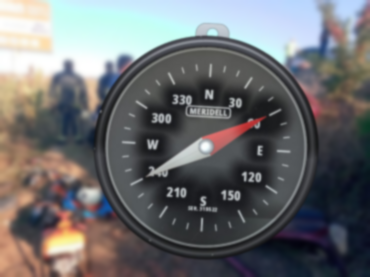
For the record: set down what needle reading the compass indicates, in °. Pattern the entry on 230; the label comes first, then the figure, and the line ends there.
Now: 60
